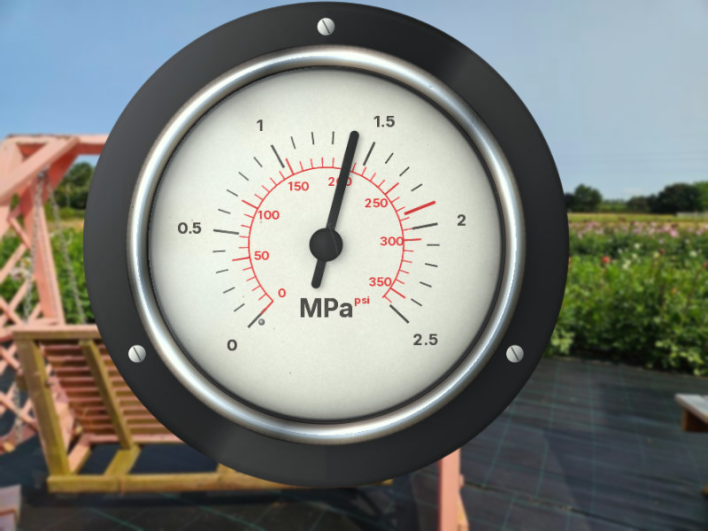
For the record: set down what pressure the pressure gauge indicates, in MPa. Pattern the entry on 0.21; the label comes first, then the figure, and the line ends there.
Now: 1.4
